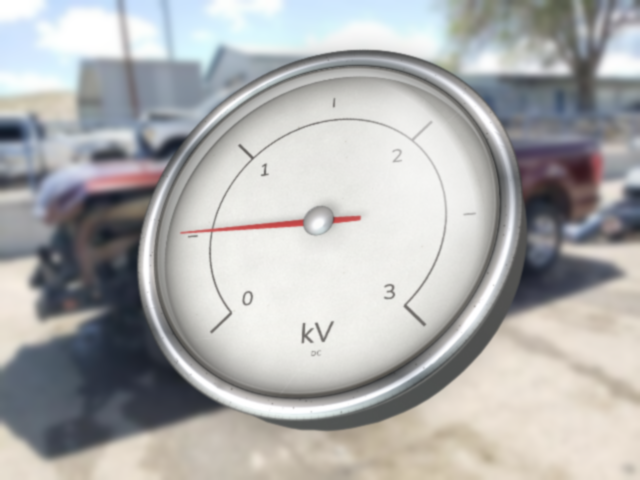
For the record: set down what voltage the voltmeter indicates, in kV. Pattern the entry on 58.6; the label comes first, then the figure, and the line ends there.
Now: 0.5
